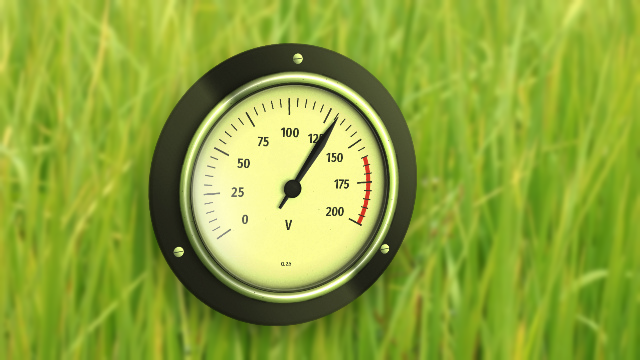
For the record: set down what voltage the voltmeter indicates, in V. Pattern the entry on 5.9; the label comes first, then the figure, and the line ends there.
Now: 130
